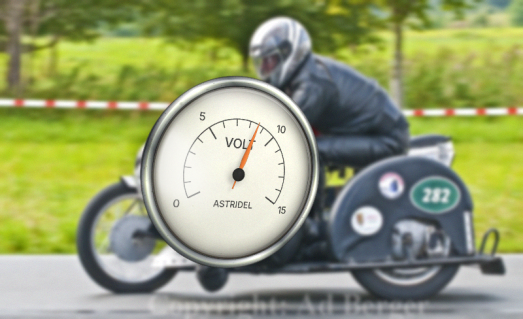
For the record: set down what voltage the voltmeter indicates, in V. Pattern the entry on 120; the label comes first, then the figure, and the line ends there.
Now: 8.5
